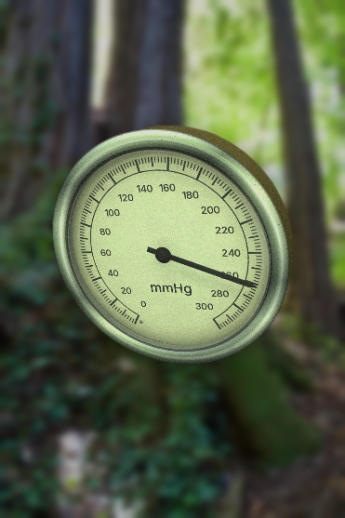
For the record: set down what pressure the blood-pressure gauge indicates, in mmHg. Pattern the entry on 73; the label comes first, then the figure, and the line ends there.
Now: 260
